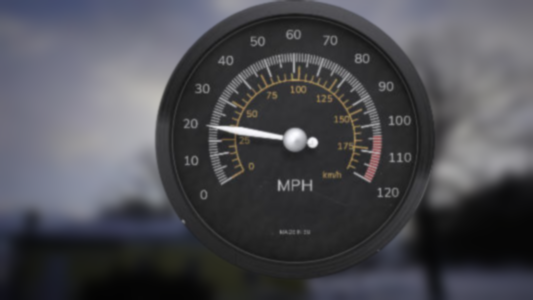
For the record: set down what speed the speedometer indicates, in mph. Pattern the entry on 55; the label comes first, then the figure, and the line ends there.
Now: 20
